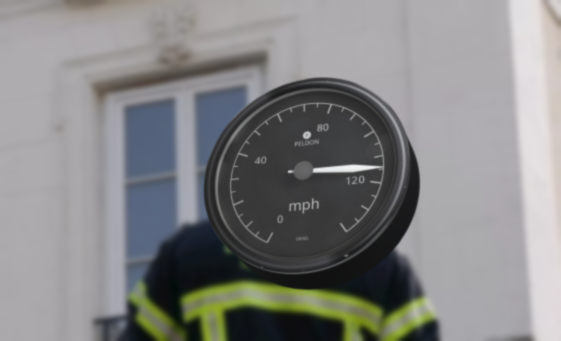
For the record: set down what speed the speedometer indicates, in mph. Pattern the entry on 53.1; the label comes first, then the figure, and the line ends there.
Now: 115
